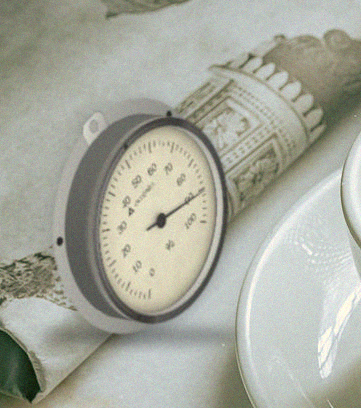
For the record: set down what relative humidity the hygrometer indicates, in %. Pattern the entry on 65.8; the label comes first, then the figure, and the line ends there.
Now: 90
